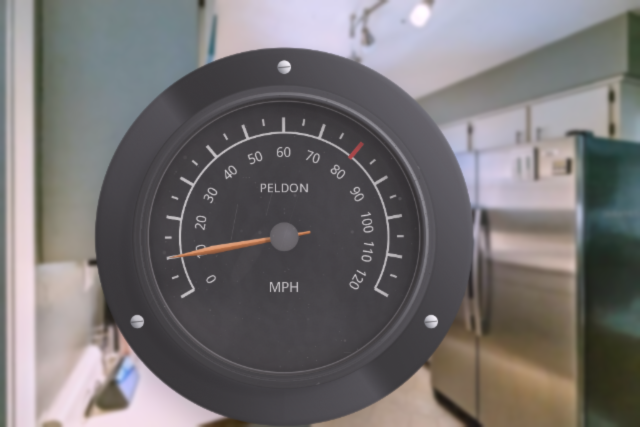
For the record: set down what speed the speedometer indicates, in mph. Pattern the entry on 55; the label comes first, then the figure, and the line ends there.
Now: 10
